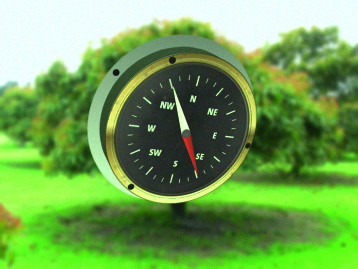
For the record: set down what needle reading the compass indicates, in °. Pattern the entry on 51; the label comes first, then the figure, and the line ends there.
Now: 150
